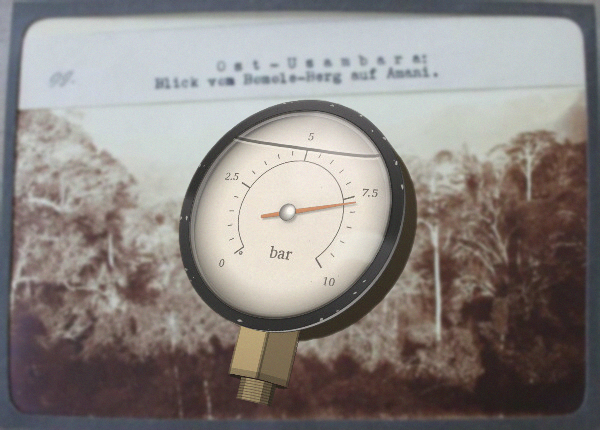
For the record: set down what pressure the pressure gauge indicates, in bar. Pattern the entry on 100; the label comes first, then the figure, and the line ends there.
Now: 7.75
